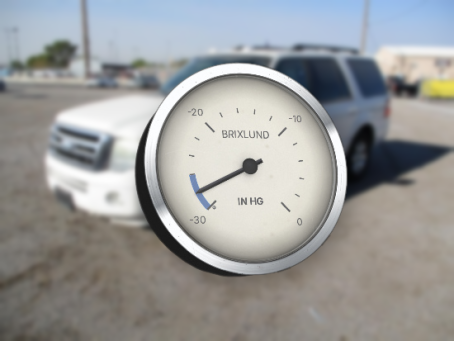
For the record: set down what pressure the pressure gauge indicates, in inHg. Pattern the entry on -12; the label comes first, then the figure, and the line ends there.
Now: -28
